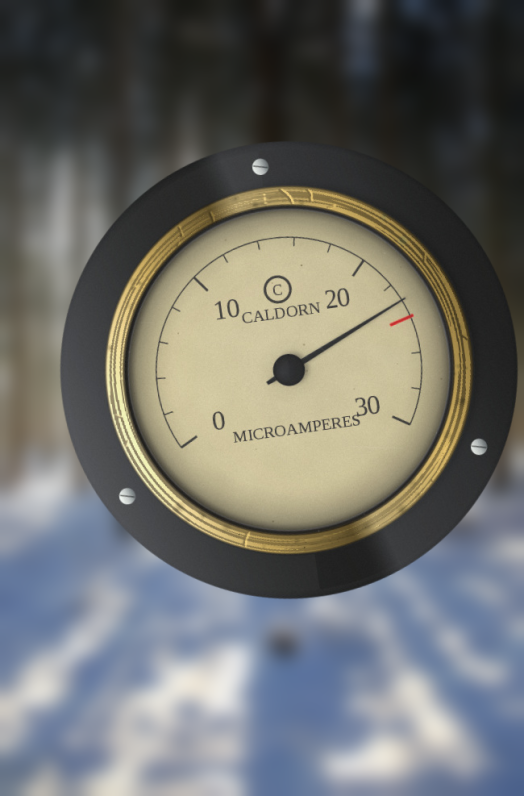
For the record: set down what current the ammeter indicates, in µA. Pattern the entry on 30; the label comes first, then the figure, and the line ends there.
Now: 23
